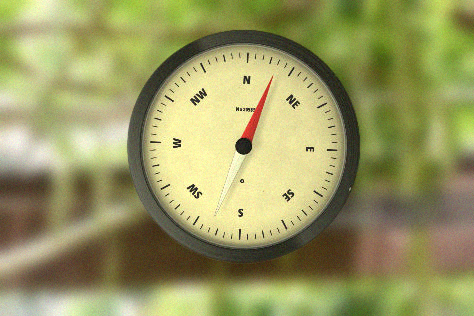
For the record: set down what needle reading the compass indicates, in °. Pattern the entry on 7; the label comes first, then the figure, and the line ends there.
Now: 20
